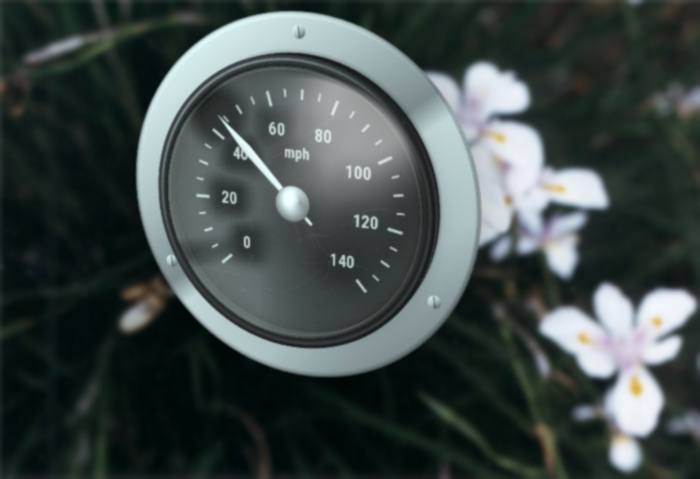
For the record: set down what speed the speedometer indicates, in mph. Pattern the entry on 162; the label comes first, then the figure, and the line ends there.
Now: 45
